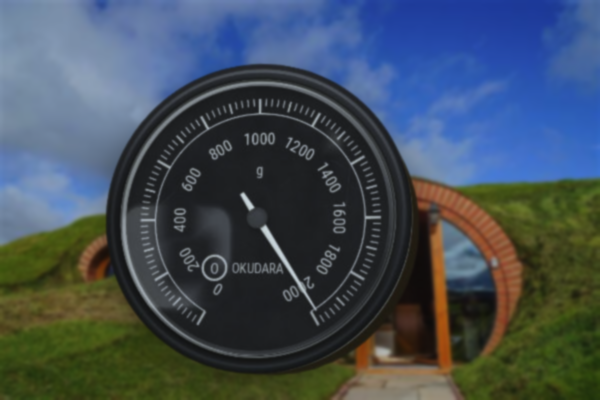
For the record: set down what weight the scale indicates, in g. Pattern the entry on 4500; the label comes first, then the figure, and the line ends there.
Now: 1980
